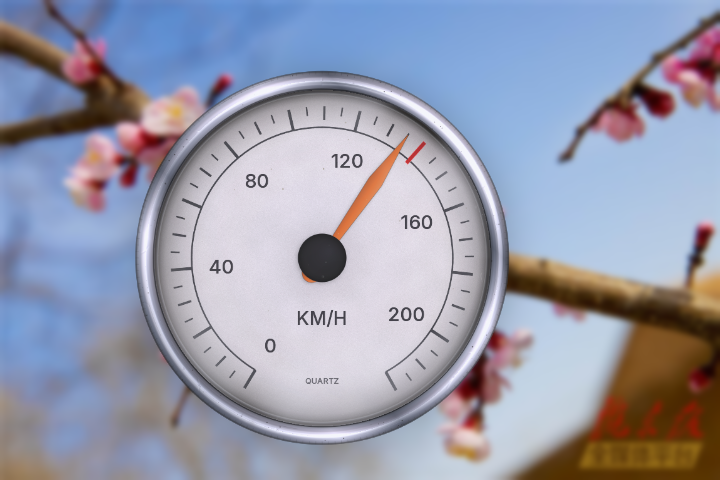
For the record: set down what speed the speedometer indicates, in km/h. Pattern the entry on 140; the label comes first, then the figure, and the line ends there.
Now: 135
